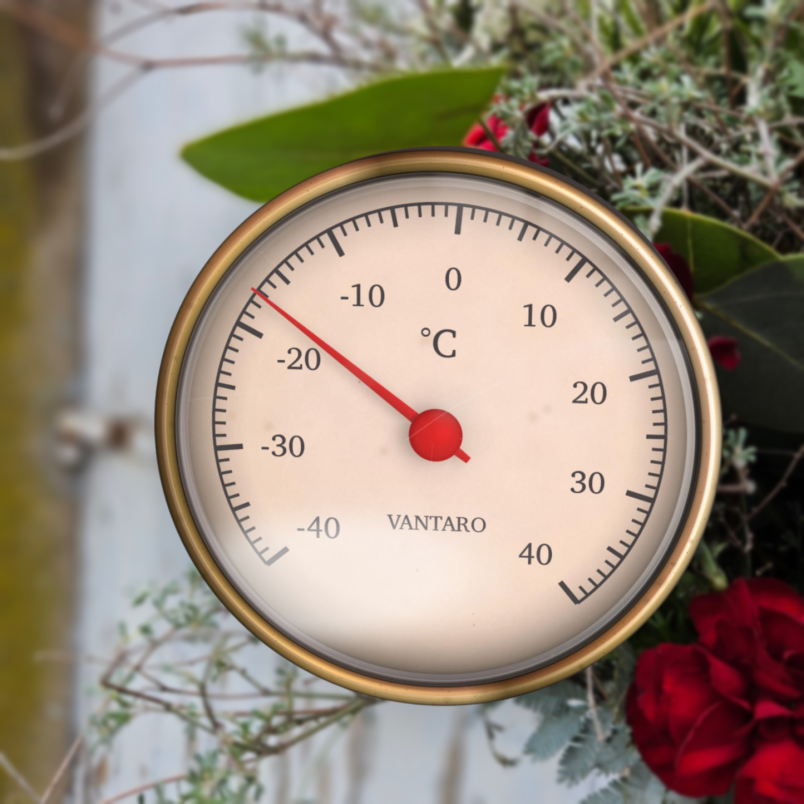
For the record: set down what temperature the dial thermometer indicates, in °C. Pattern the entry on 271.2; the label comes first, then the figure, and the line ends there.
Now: -17
